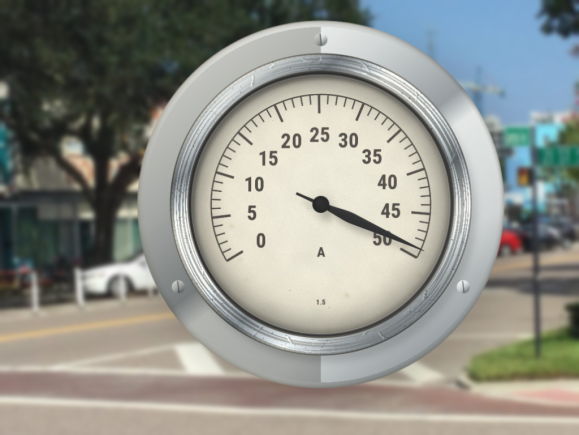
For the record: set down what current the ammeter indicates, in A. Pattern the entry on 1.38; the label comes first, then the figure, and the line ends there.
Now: 49
